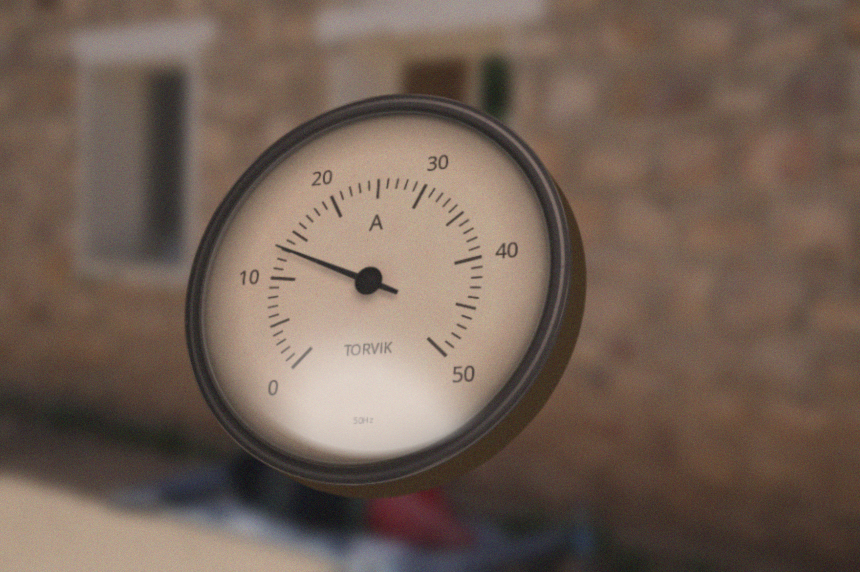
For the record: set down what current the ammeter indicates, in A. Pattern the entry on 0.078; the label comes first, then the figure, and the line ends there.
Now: 13
